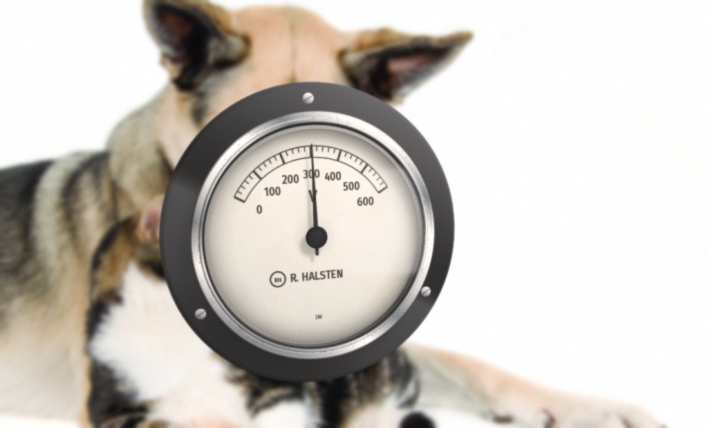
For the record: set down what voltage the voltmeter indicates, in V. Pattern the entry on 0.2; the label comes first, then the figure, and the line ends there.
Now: 300
